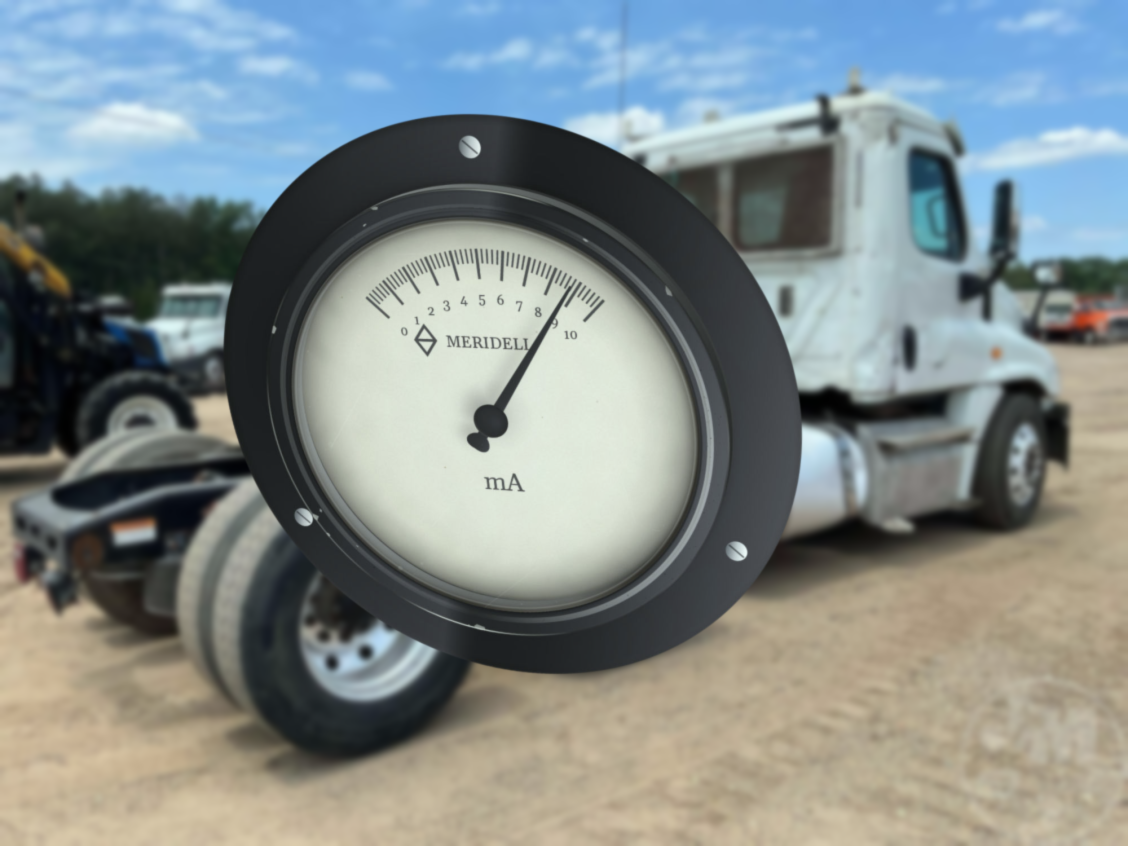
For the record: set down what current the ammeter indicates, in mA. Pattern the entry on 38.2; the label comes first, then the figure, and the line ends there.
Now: 8.8
